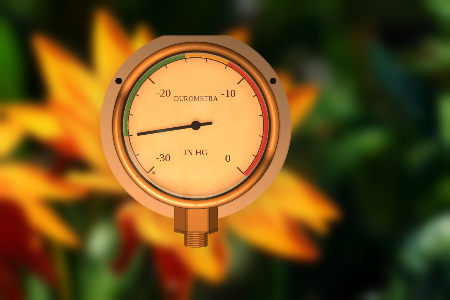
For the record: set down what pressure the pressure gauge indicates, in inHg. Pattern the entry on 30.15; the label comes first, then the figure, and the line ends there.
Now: -26
